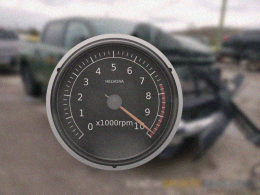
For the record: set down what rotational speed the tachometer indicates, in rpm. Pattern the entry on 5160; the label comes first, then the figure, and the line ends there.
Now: 9800
